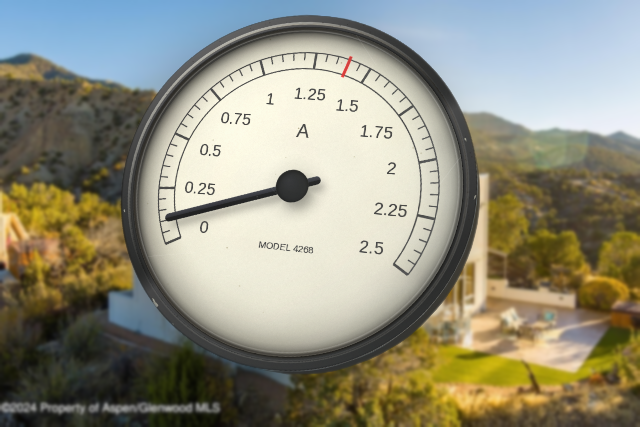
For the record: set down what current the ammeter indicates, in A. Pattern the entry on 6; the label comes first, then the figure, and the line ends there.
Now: 0.1
